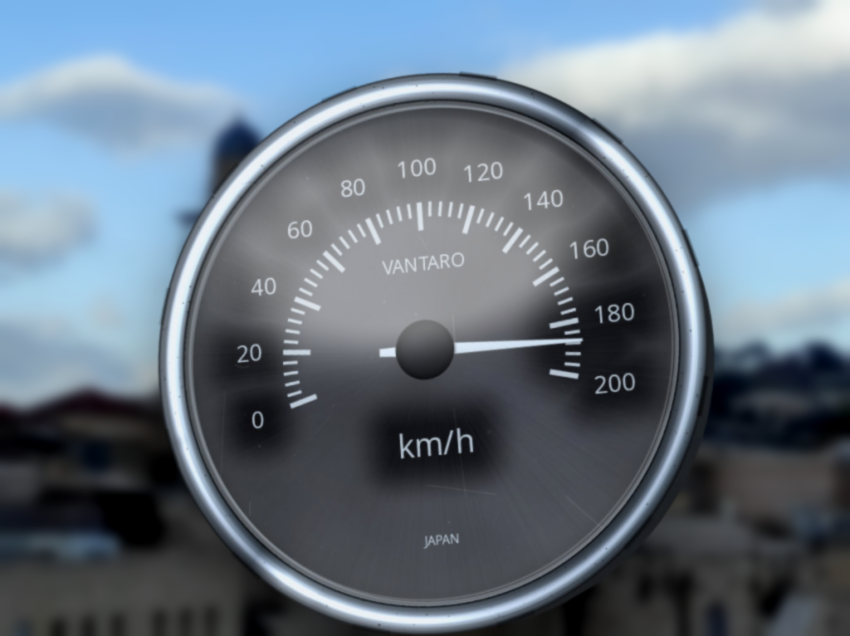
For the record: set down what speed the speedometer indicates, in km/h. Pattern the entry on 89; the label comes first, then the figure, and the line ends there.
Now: 188
